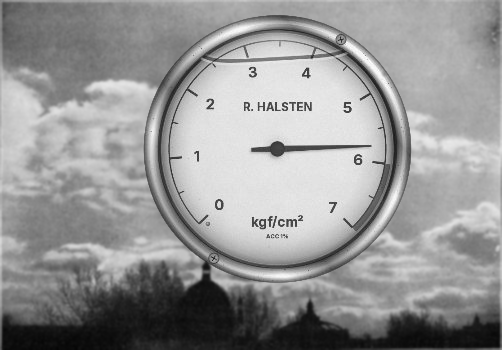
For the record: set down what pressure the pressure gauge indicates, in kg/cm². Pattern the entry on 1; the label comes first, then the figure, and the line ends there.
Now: 5.75
